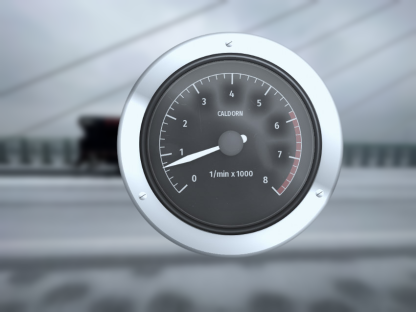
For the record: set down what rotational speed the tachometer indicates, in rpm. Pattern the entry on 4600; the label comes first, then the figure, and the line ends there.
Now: 700
